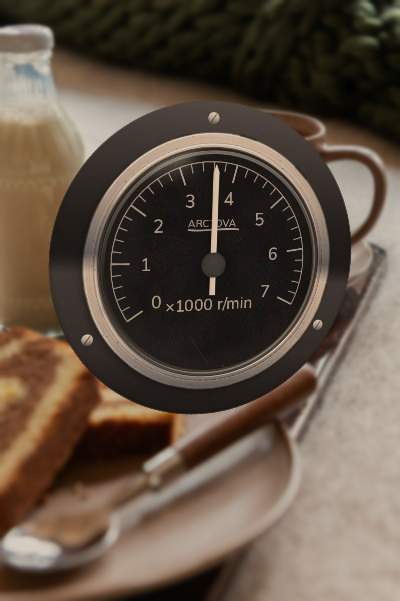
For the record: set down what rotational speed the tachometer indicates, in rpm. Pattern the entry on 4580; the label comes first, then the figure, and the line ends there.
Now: 3600
